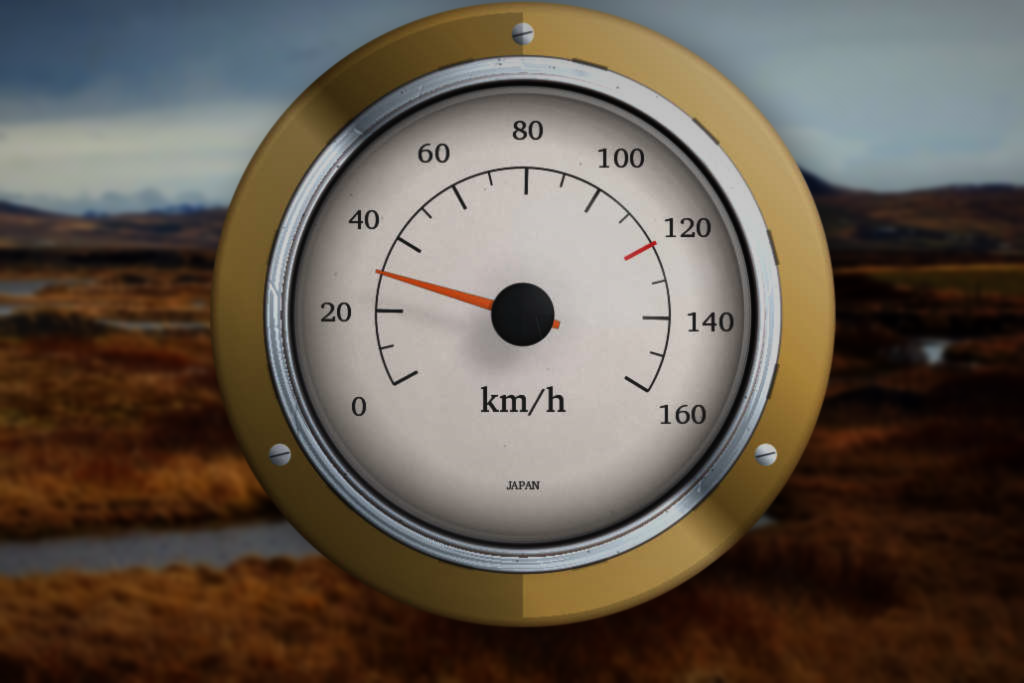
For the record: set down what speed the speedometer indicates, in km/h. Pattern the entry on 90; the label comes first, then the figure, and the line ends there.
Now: 30
